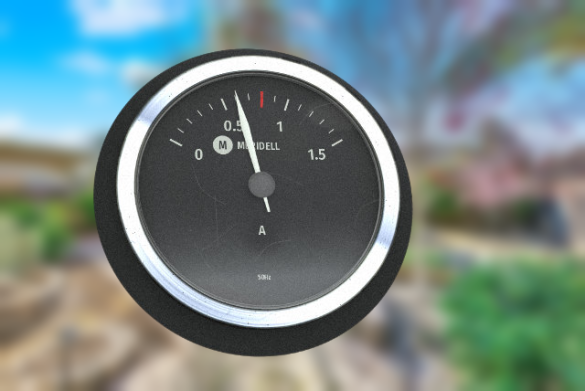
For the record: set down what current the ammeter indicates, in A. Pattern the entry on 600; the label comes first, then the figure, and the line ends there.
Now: 0.6
